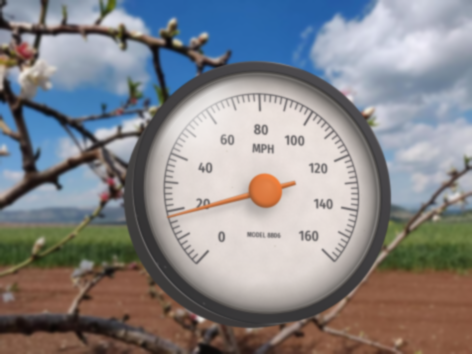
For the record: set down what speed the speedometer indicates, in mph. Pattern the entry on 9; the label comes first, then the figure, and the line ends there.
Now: 18
